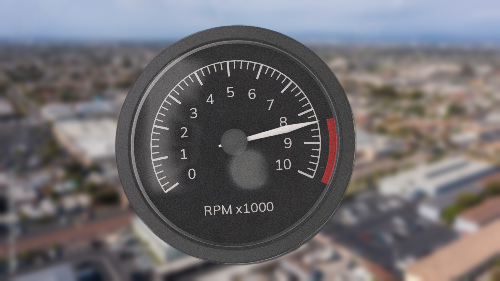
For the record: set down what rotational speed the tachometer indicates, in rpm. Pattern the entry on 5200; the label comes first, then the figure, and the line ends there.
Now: 8400
